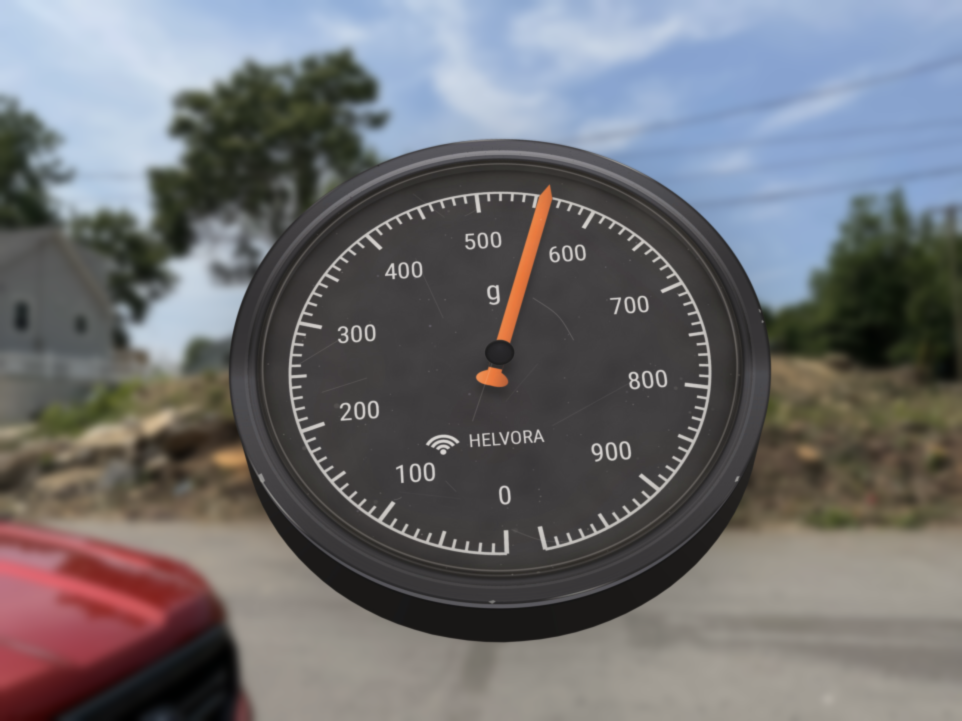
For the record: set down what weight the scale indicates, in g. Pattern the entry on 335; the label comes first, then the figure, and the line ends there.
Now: 560
